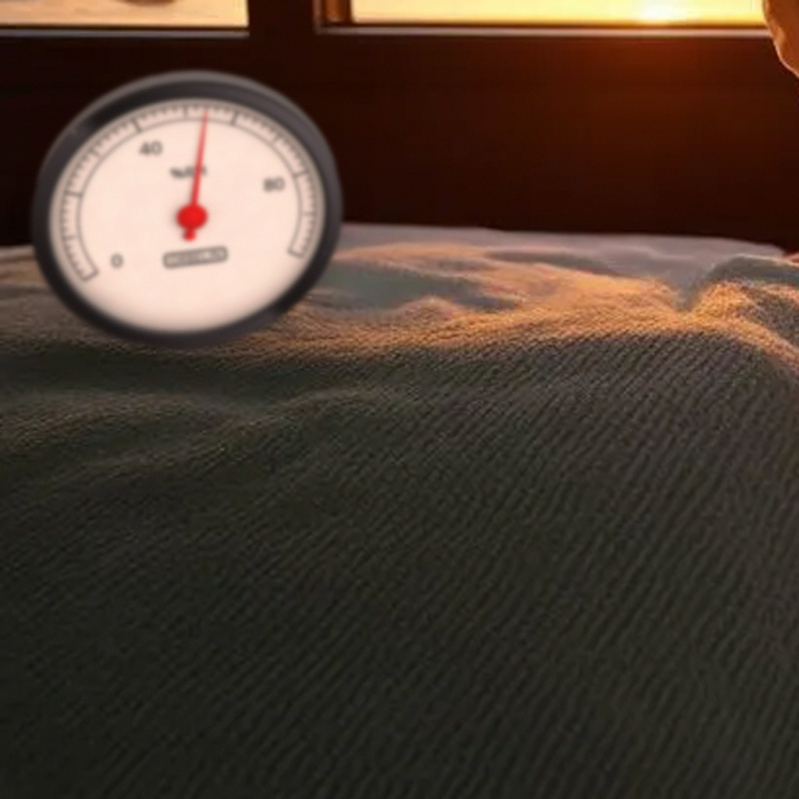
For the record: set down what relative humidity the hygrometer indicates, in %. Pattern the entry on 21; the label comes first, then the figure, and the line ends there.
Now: 54
